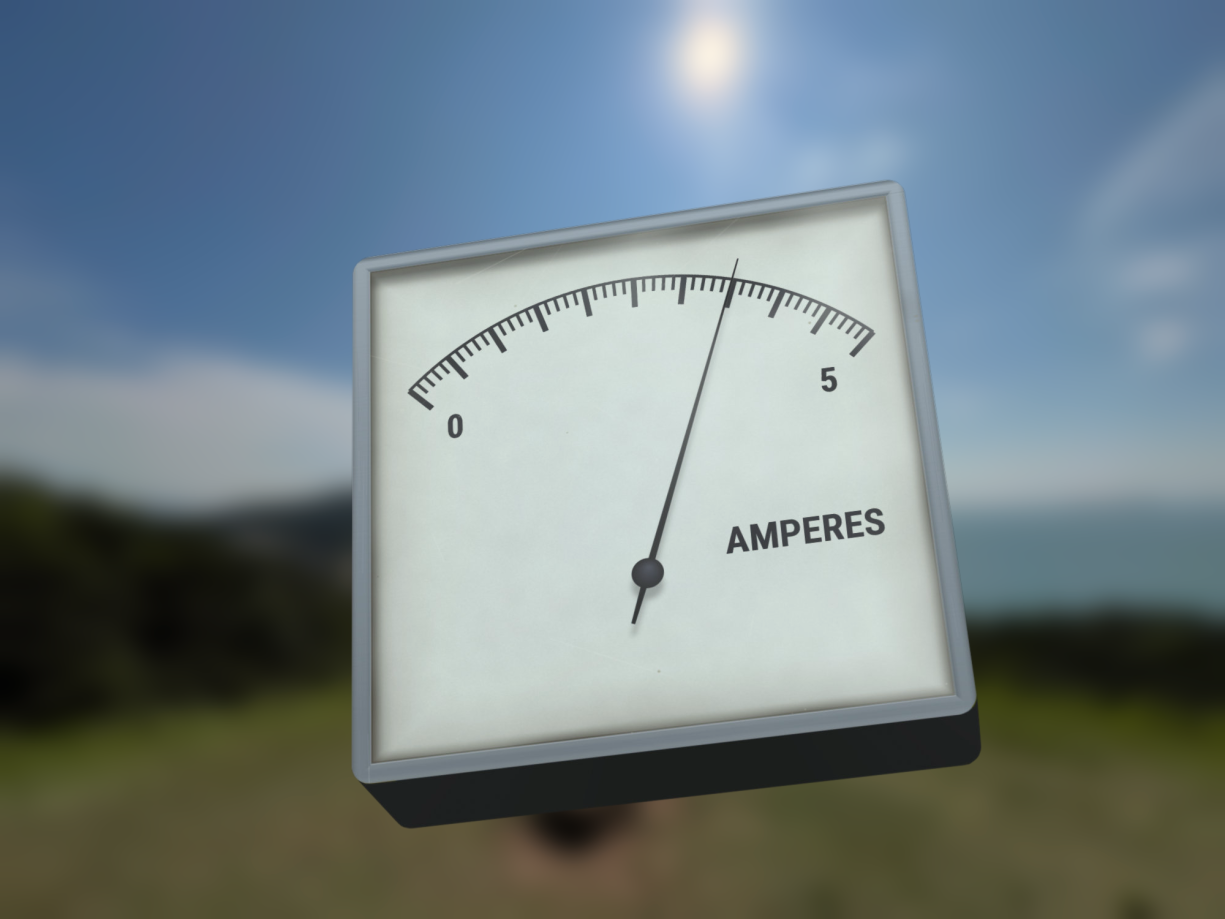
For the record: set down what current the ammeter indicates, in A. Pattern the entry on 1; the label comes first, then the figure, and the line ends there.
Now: 3.5
